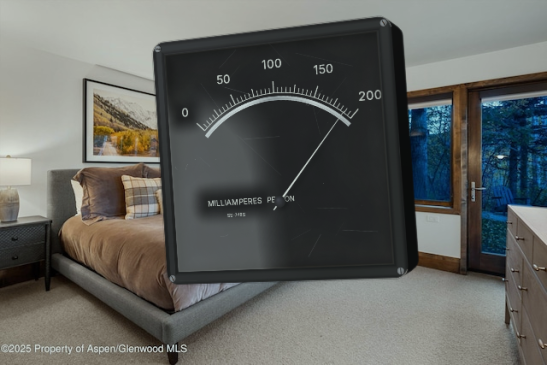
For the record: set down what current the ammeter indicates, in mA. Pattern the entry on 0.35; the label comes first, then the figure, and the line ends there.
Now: 190
